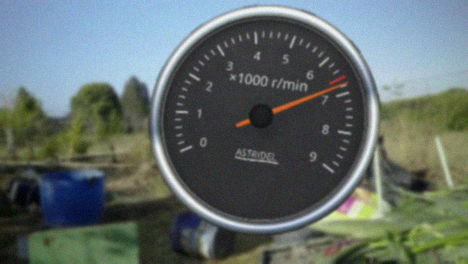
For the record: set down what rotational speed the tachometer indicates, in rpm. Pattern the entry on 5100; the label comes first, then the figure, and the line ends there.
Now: 6800
